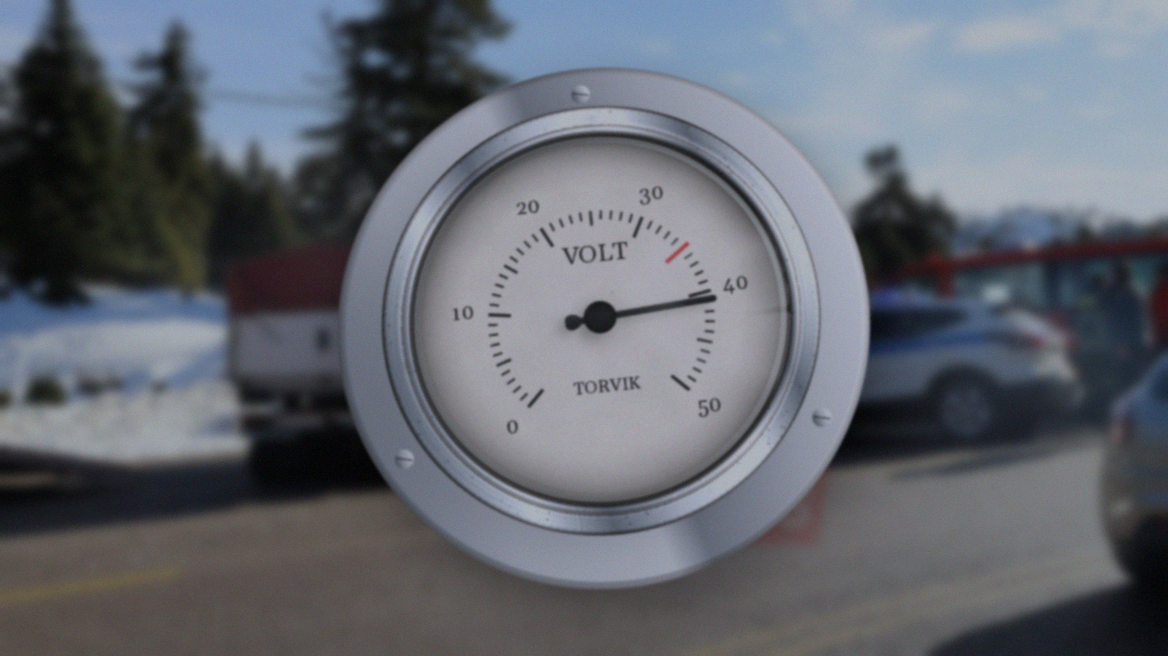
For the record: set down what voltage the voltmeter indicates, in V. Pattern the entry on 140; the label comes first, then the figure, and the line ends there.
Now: 41
